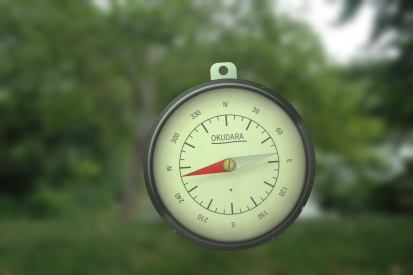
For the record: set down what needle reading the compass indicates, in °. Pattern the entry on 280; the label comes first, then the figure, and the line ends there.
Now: 260
